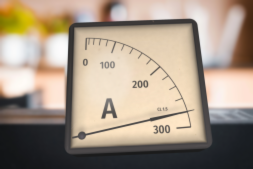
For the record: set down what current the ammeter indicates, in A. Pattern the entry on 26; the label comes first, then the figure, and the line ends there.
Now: 280
